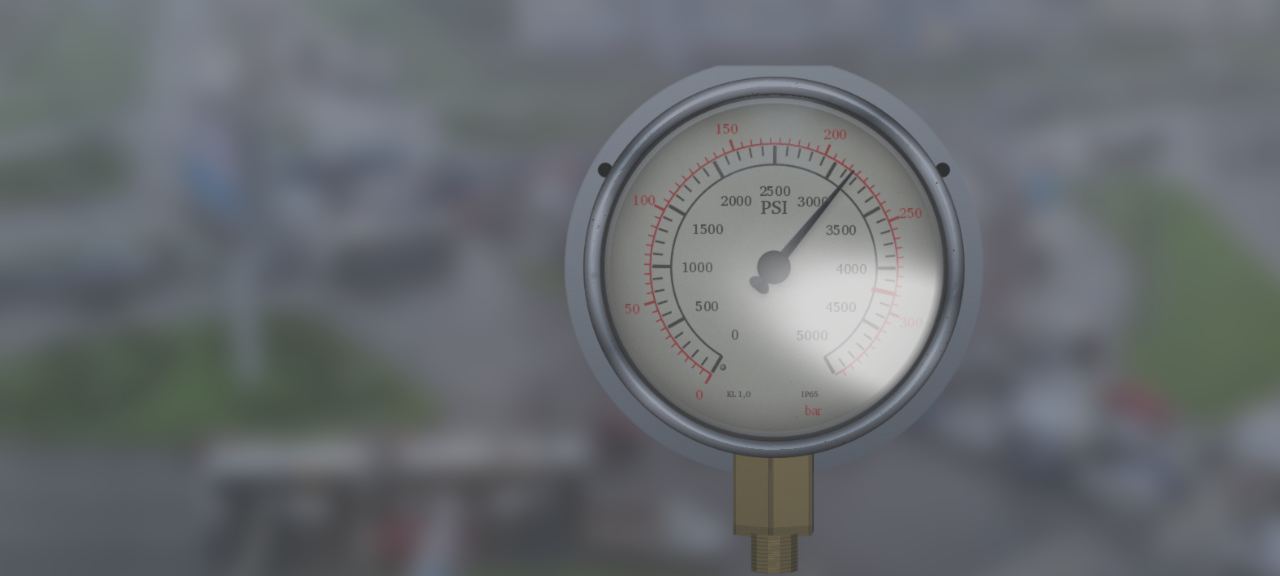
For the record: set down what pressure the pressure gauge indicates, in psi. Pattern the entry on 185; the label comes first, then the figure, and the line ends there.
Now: 3150
